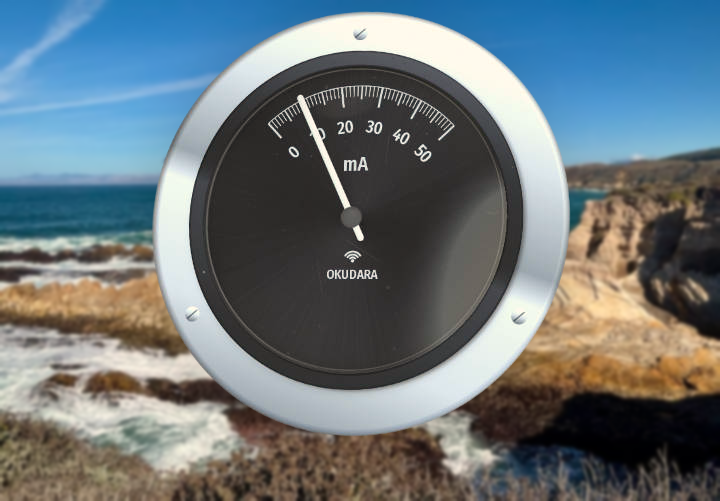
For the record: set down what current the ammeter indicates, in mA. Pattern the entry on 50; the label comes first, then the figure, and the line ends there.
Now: 10
